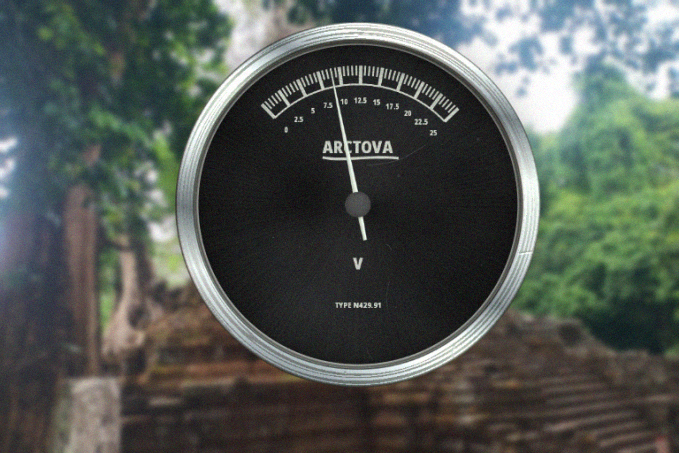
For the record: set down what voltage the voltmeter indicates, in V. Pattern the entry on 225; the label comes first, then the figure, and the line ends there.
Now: 9
